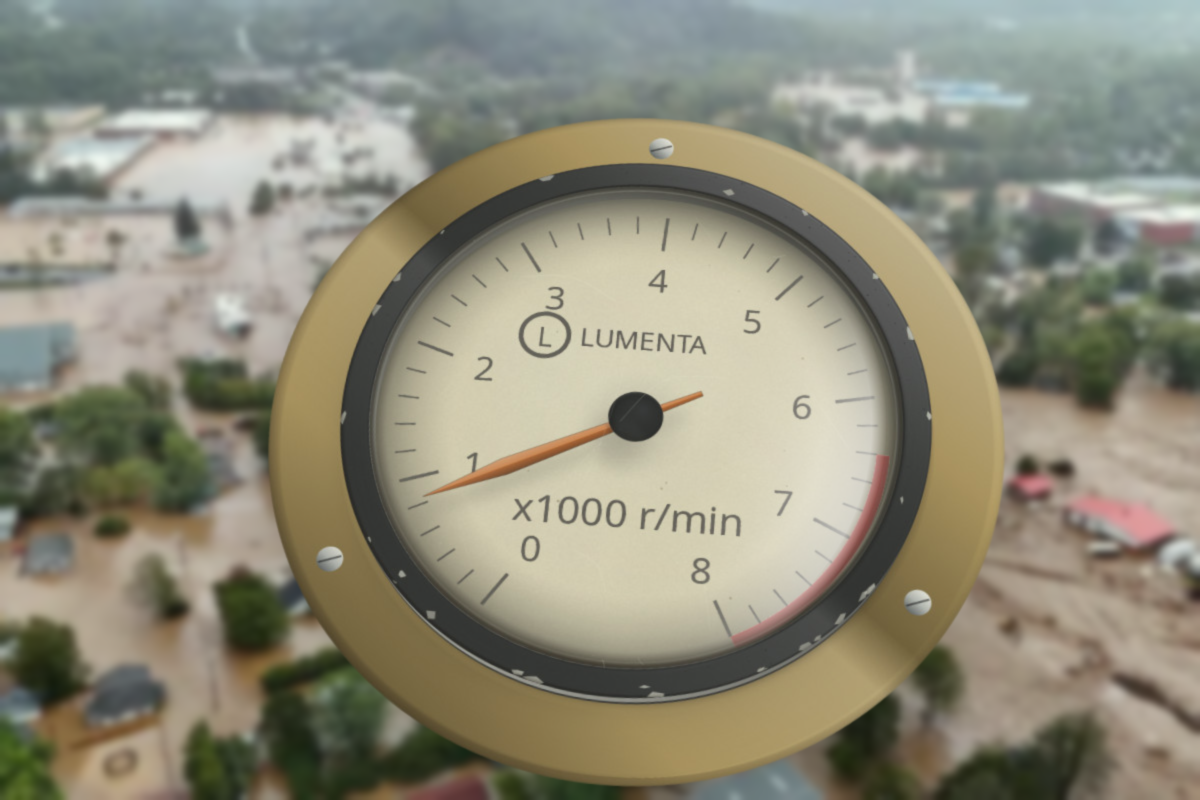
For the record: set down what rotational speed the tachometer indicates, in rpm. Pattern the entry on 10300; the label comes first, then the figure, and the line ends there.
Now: 800
